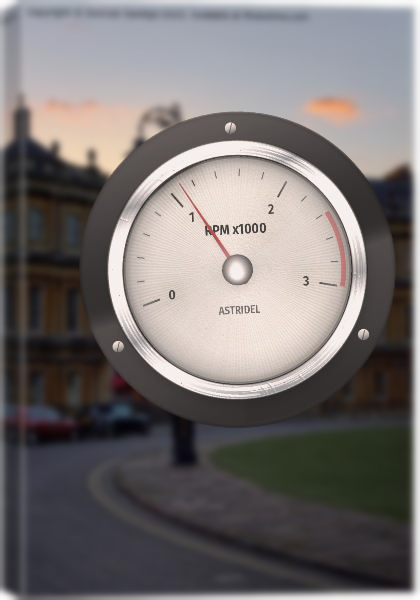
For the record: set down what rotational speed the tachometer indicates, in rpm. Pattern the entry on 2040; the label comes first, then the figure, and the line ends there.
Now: 1100
